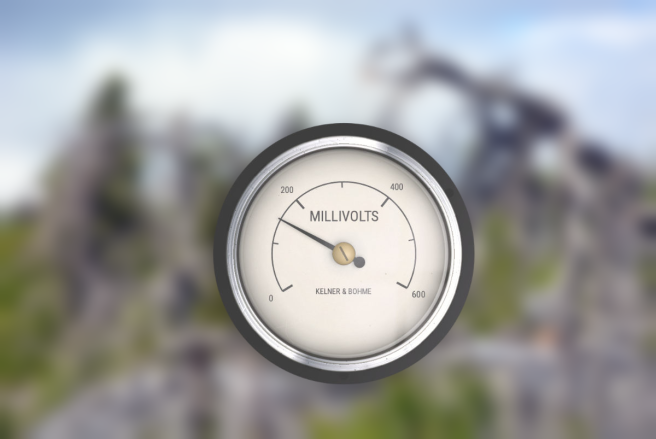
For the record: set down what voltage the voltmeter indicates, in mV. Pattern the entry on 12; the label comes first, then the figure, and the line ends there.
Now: 150
